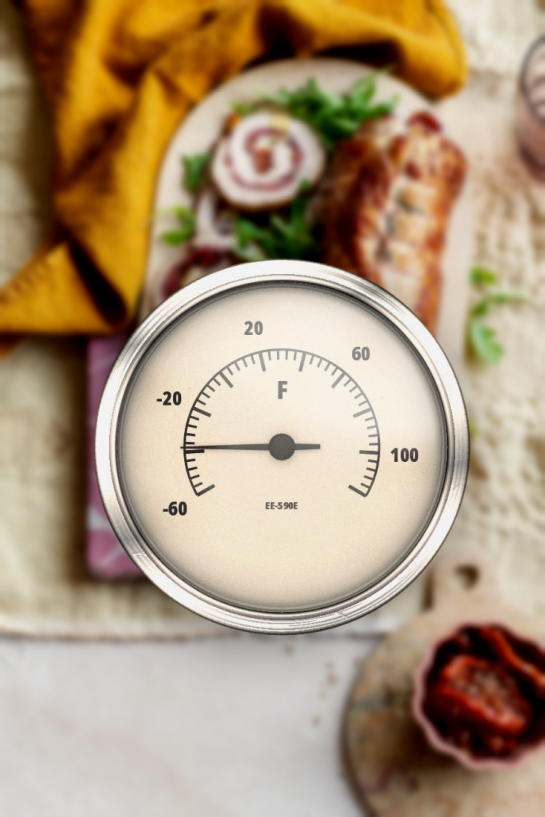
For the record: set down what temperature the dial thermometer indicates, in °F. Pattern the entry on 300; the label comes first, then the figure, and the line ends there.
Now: -38
